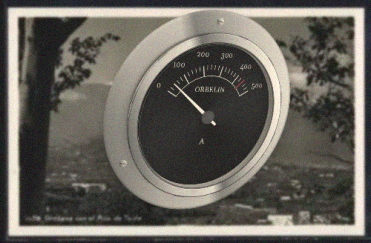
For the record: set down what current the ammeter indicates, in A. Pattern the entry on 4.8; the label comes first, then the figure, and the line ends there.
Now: 40
